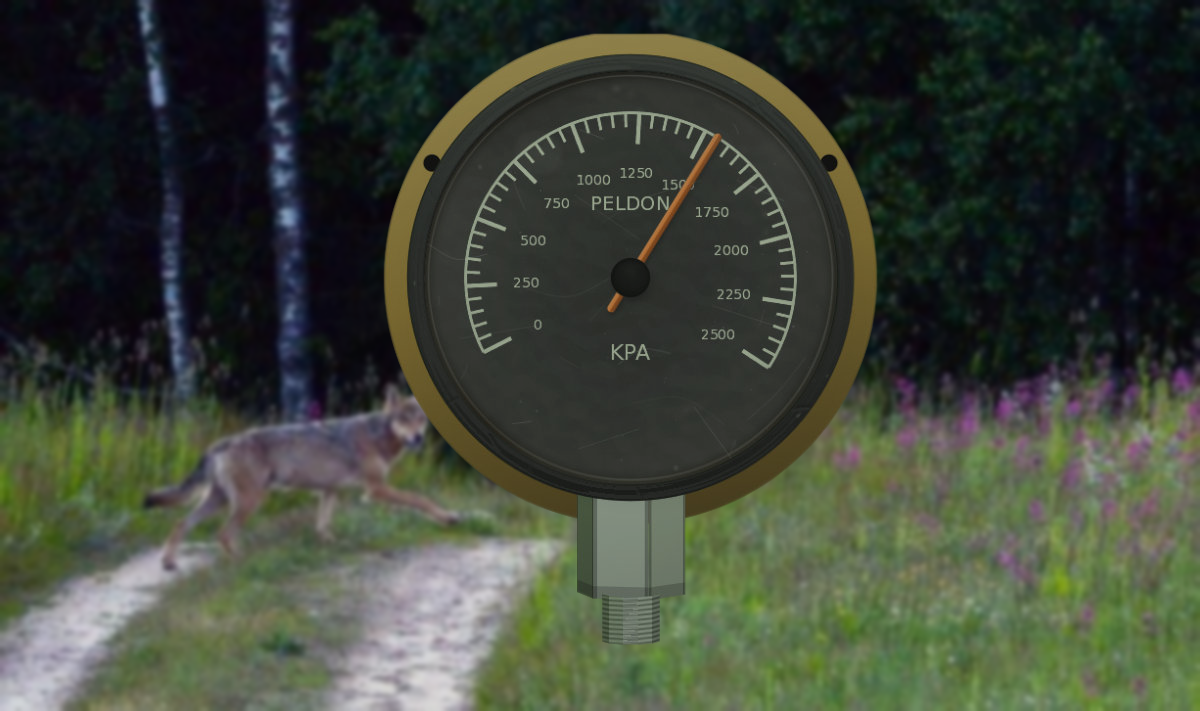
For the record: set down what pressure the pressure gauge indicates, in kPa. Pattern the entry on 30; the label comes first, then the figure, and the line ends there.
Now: 1550
